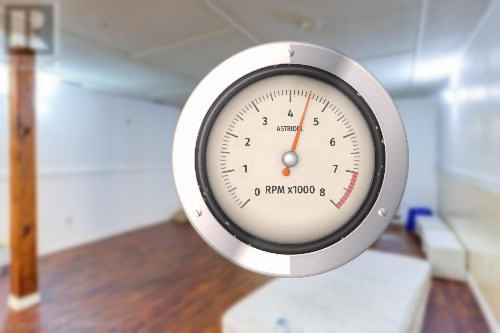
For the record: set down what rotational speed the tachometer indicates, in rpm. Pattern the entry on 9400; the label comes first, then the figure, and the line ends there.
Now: 4500
